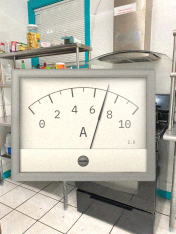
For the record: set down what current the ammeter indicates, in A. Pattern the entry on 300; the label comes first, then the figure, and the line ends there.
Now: 7
